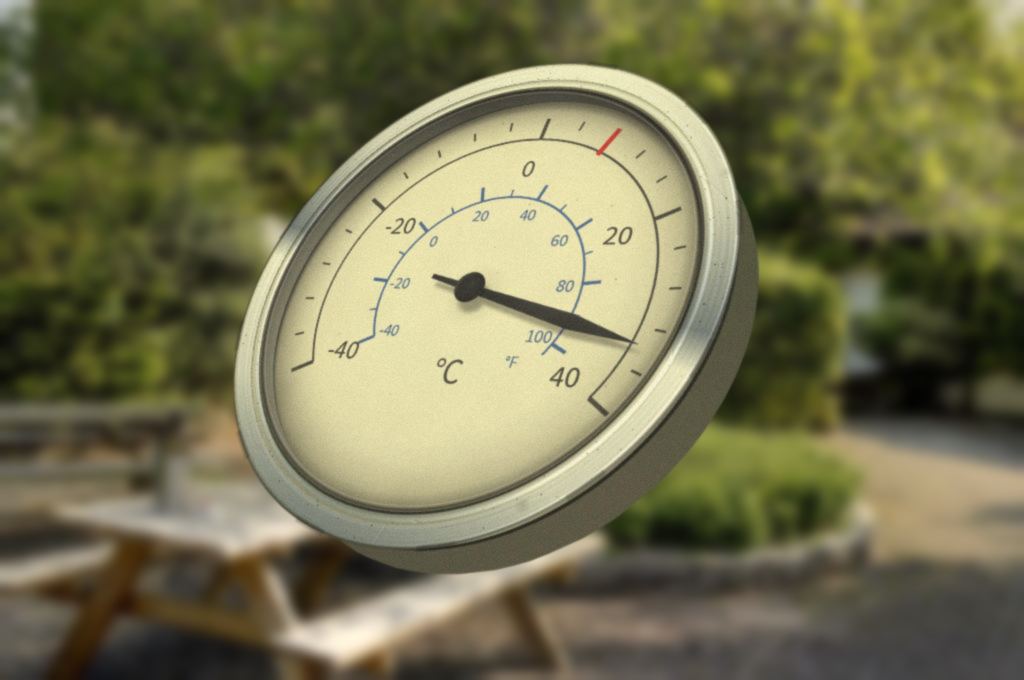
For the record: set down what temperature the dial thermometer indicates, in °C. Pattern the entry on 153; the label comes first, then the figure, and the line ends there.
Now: 34
